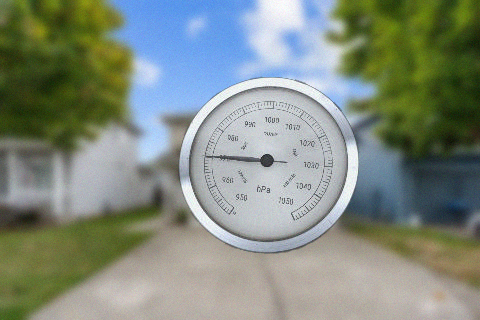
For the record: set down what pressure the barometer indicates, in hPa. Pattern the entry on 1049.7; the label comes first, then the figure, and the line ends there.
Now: 970
